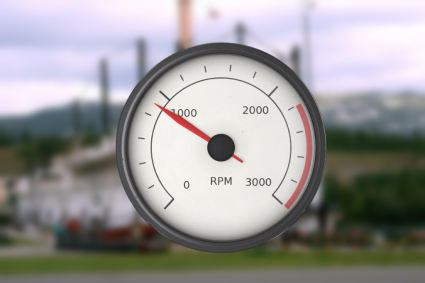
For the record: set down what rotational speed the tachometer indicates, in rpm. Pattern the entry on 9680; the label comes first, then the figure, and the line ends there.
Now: 900
